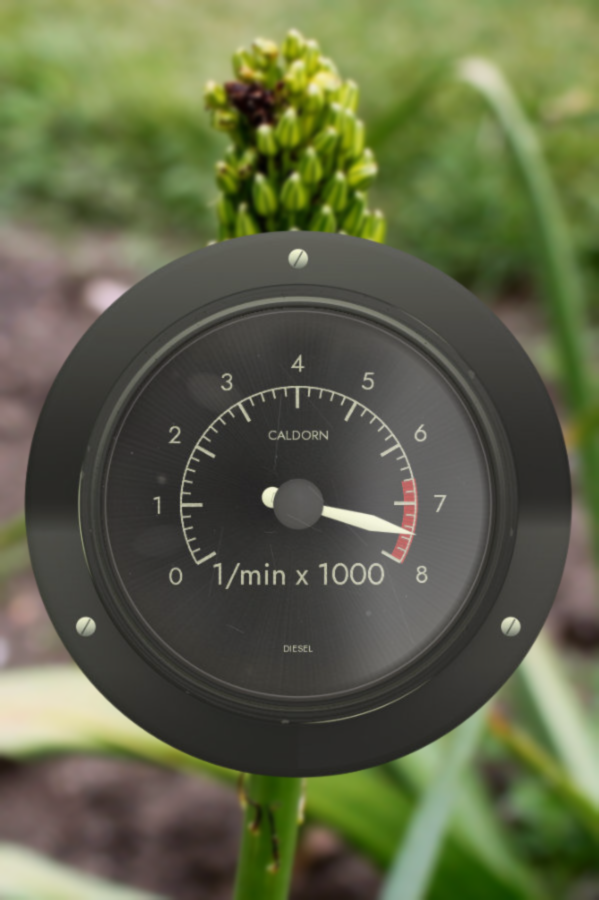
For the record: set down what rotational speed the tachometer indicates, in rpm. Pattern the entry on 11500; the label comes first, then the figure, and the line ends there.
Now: 7500
